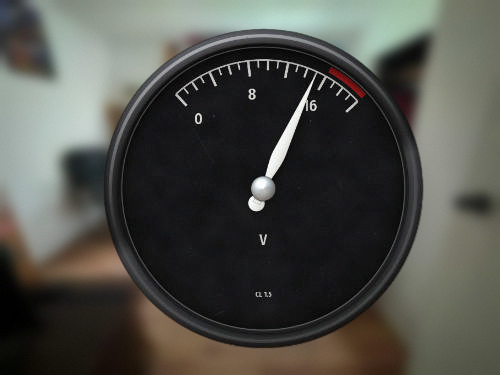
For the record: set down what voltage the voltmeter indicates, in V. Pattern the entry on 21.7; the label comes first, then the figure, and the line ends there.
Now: 15
